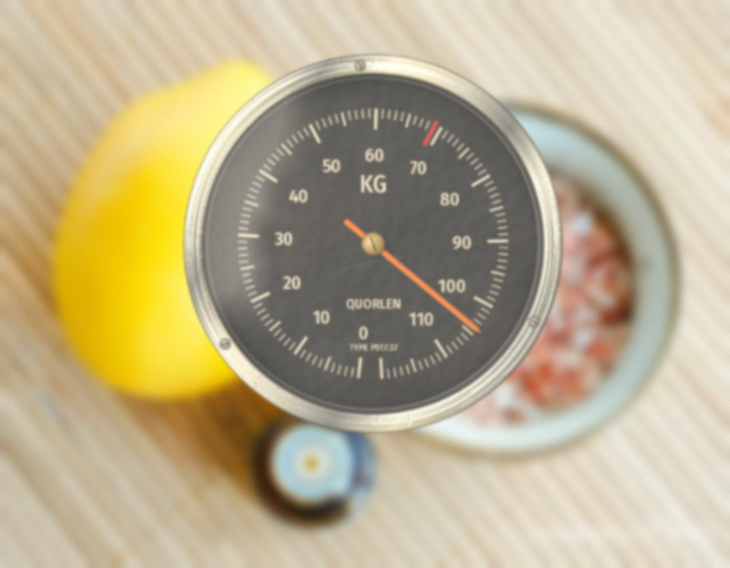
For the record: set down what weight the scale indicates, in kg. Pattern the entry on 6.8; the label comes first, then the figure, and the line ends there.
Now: 104
